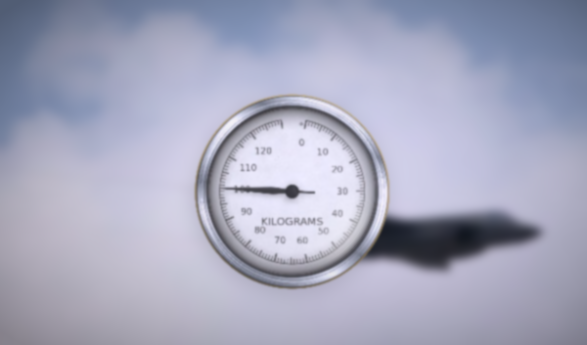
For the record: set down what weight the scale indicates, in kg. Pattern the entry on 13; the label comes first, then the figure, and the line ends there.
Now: 100
